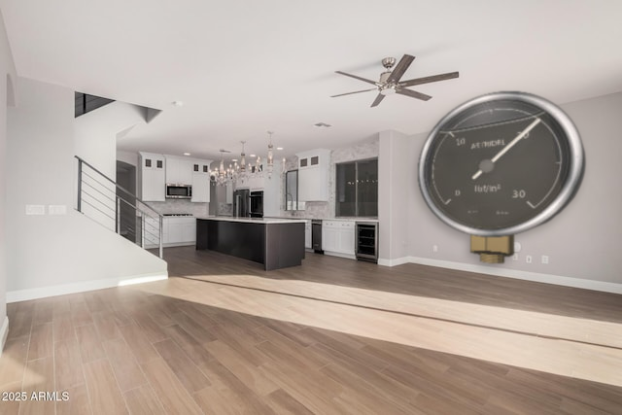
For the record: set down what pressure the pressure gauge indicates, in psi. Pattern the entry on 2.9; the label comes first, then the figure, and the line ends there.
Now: 20
